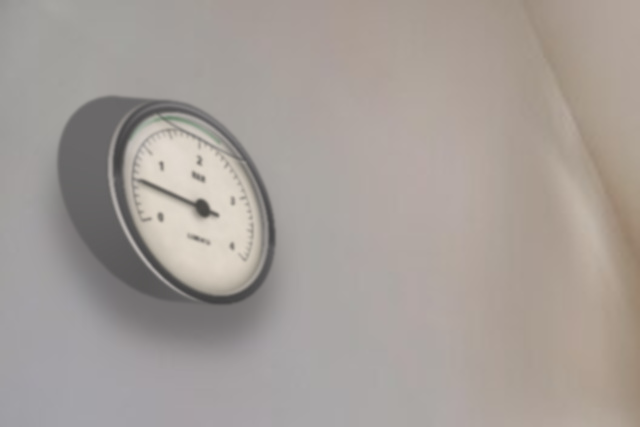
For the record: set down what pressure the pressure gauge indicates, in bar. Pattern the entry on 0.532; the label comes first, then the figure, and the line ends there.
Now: 0.5
